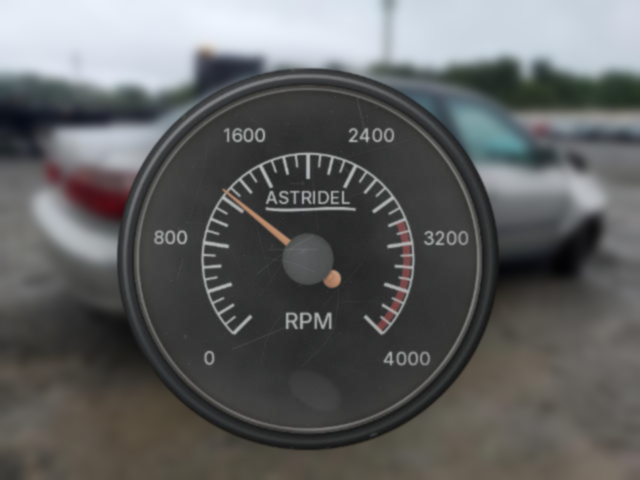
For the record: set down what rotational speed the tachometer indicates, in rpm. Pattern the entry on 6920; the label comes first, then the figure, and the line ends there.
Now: 1250
